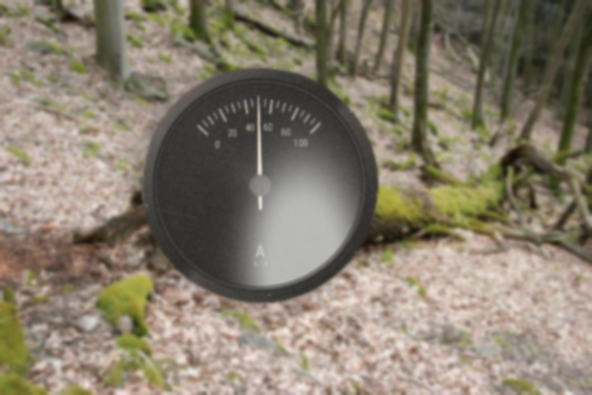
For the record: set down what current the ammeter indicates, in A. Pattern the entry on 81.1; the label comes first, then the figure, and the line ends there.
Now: 50
